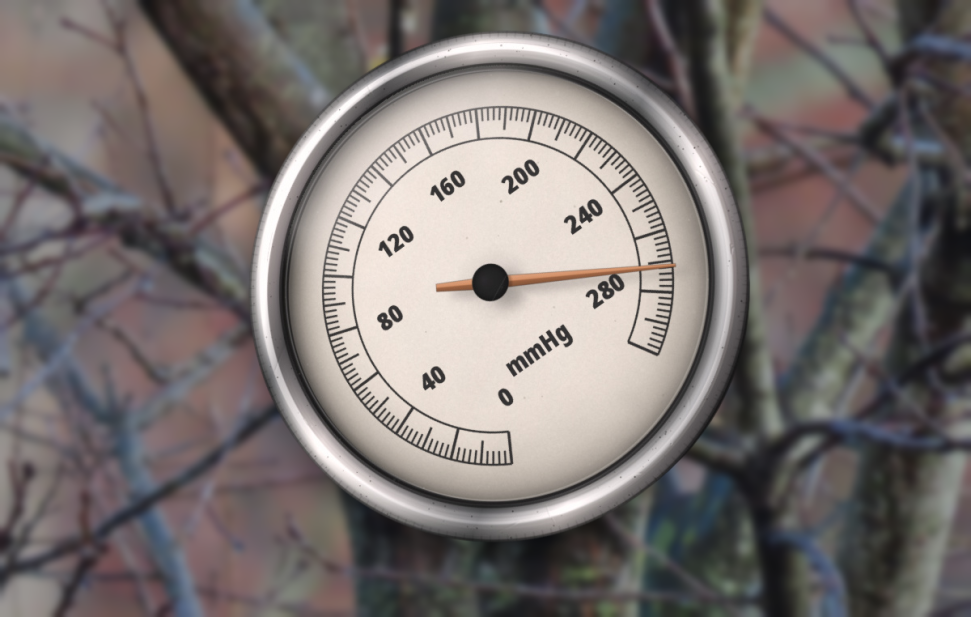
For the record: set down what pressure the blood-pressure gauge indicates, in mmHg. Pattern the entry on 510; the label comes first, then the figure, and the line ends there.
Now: 272
